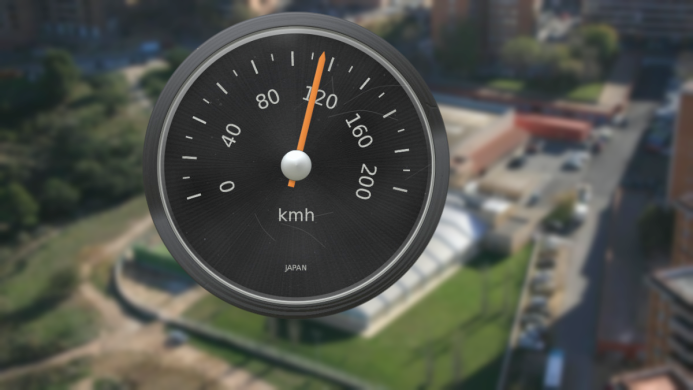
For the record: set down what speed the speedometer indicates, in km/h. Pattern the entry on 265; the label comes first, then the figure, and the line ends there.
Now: 115
